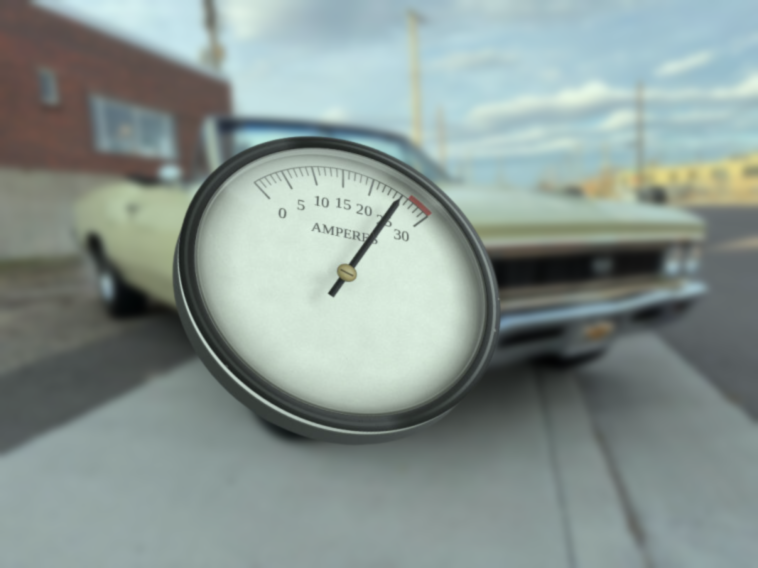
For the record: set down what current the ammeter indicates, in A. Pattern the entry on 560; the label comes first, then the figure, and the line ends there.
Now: 25
